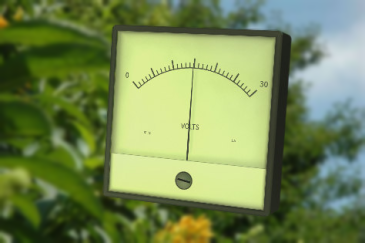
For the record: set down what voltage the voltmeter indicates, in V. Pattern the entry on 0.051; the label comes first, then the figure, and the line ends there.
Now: 15
